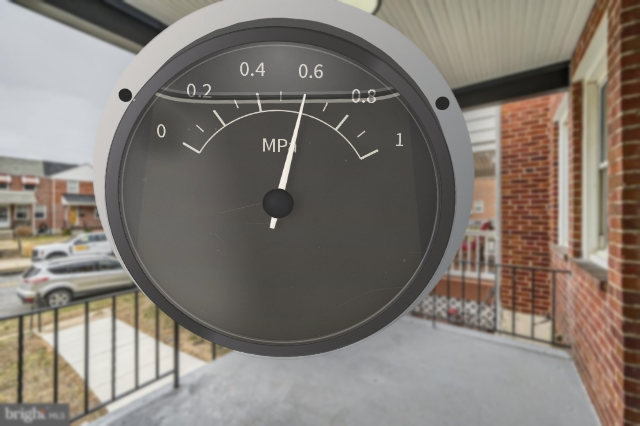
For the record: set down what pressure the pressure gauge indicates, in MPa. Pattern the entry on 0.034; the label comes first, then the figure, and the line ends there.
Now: 0.6
